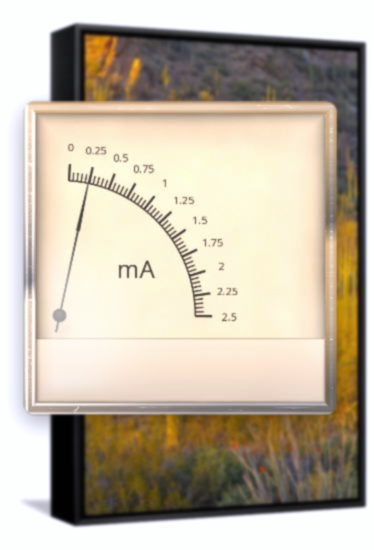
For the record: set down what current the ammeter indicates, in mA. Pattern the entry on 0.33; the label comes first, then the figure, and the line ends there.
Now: 0.25
